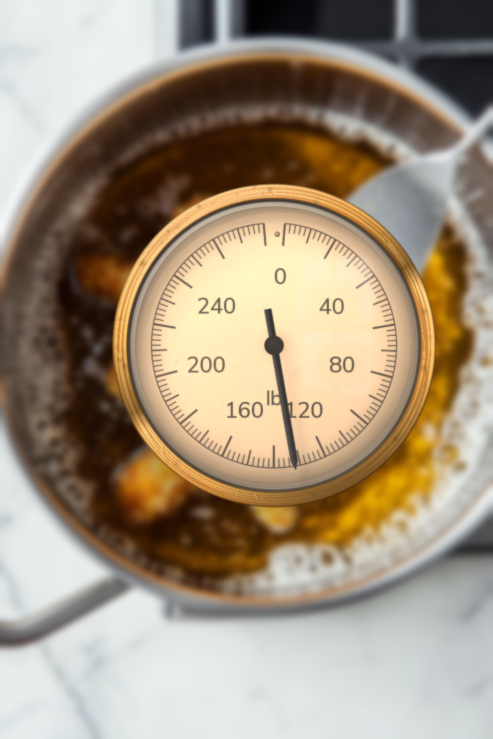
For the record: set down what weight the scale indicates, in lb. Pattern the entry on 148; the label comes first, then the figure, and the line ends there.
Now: 132
